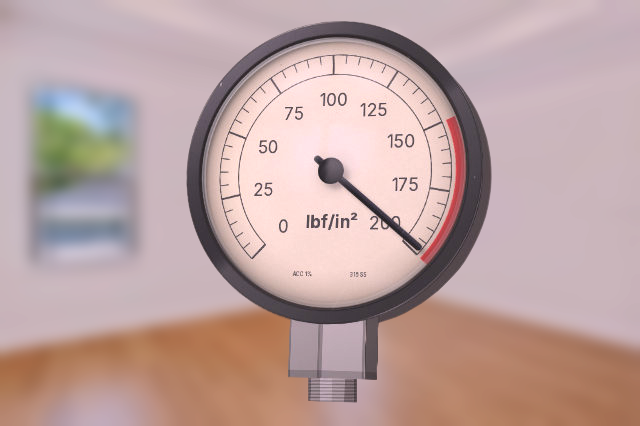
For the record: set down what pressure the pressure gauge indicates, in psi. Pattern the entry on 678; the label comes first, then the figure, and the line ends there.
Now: 197.5
